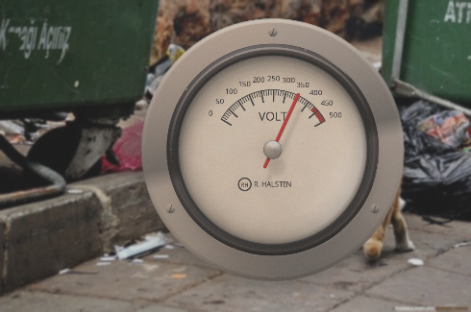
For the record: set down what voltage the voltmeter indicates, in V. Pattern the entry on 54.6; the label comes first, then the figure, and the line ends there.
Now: 350
